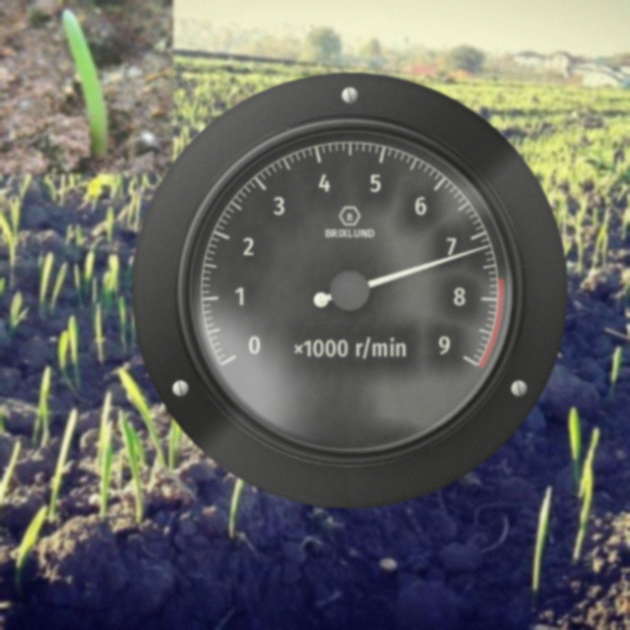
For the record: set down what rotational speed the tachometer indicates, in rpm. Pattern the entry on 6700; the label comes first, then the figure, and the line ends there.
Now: 7200
